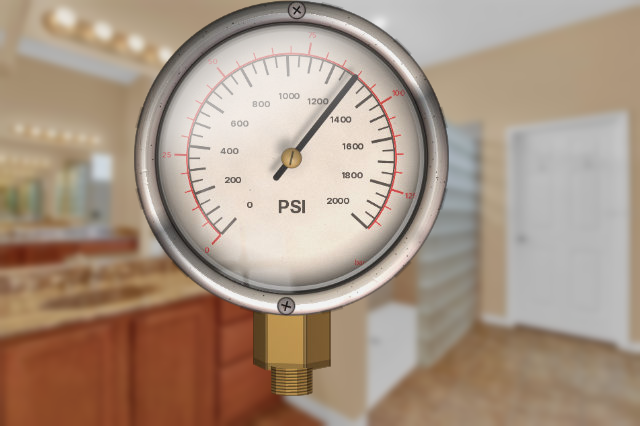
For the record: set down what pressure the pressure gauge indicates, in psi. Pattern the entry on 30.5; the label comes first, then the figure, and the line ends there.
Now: 1300
